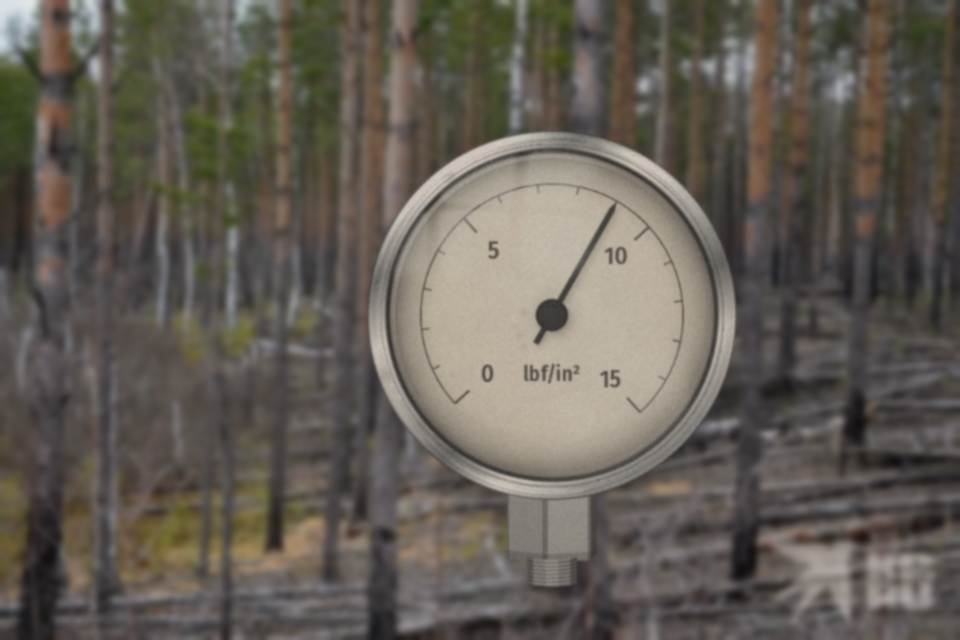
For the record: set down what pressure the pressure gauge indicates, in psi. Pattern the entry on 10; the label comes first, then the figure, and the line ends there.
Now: 9
